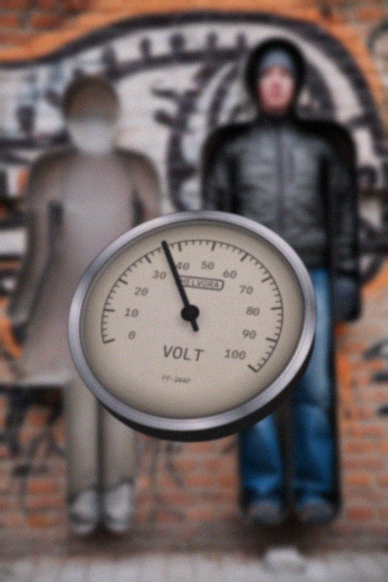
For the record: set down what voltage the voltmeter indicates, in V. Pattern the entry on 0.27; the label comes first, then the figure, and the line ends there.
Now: 36
